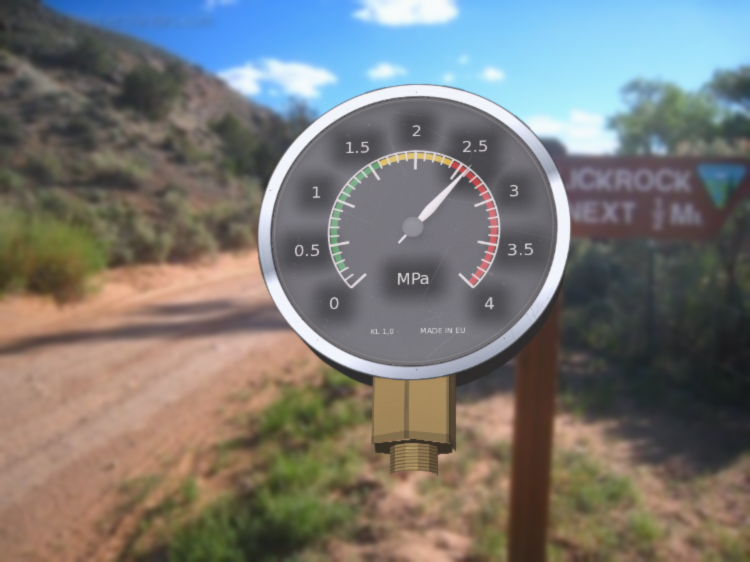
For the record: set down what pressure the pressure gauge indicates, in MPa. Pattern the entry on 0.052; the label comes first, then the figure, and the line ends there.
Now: 2.6
